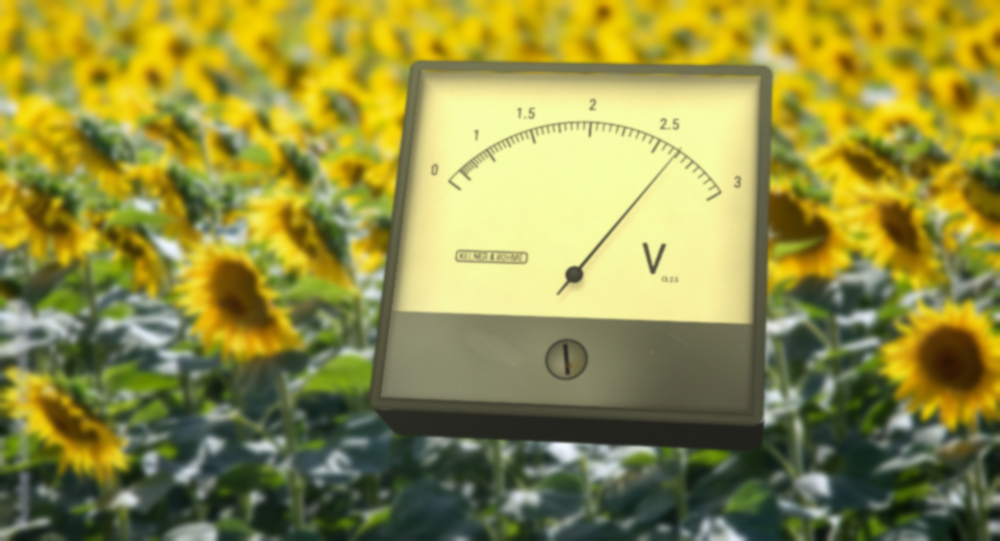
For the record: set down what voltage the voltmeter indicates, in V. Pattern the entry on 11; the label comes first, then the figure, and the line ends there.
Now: 2.65
